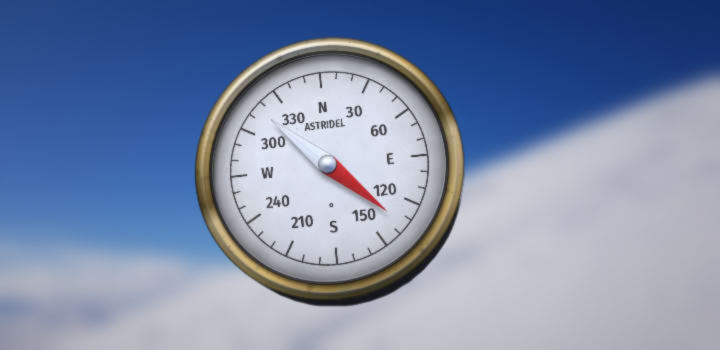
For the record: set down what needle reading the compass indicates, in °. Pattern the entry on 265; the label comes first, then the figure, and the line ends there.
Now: 135
